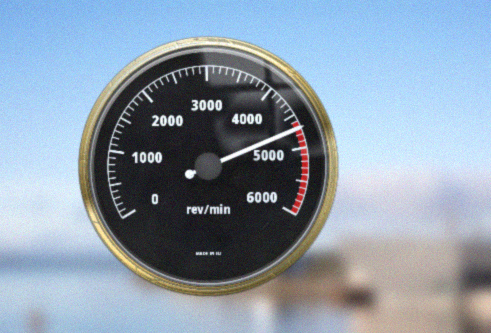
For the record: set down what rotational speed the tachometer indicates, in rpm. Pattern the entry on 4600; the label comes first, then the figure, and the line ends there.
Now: 4700
